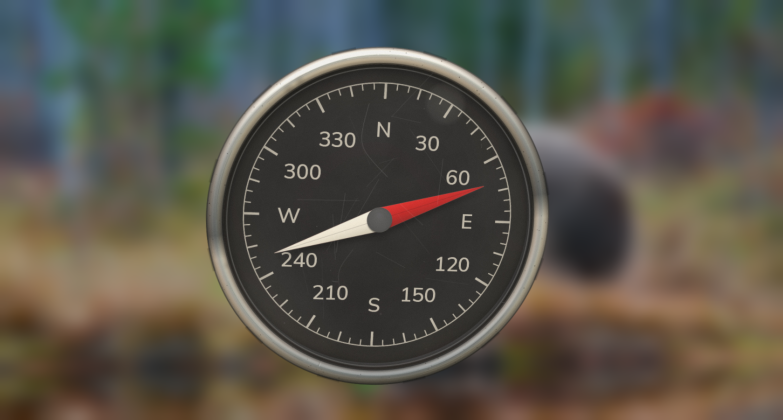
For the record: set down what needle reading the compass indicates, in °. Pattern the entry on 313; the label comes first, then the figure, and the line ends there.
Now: 70
